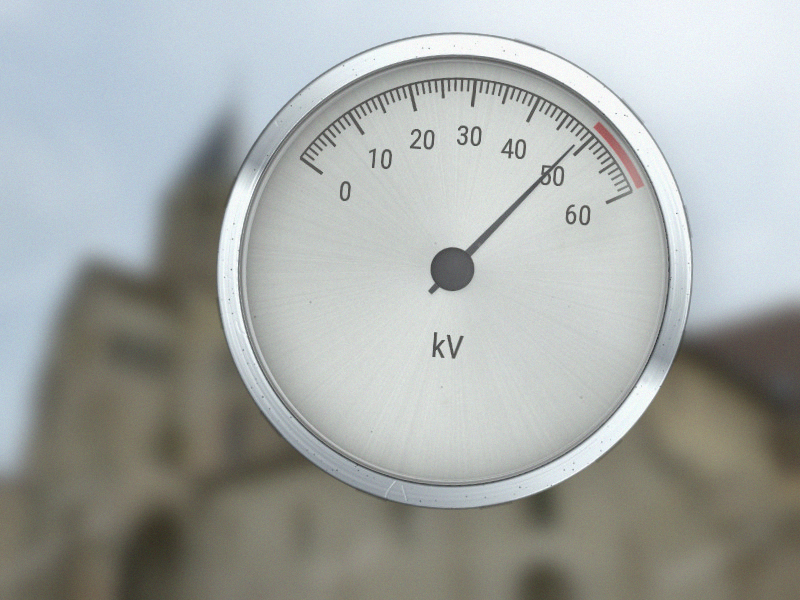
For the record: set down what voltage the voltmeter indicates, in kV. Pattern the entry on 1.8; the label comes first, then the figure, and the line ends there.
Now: 49
